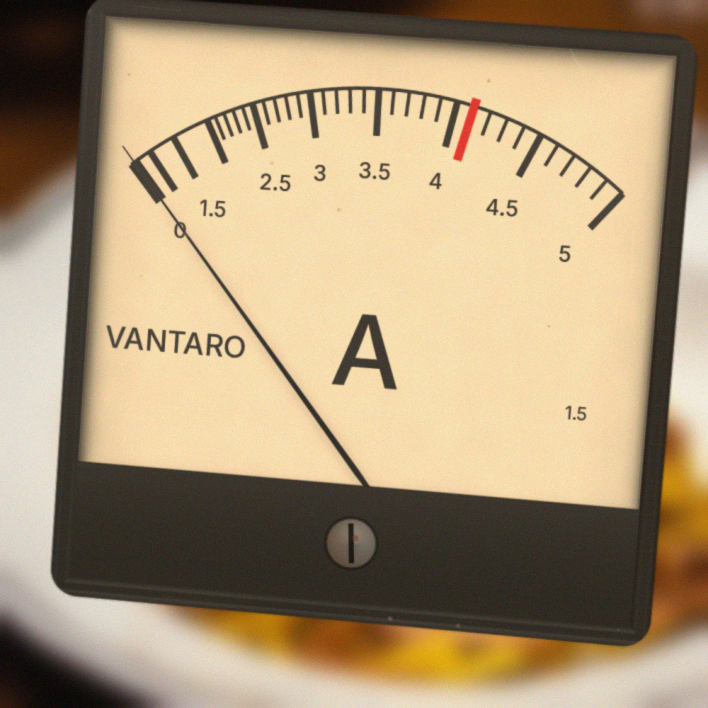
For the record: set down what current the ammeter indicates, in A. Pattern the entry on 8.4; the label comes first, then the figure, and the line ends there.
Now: 0.5
